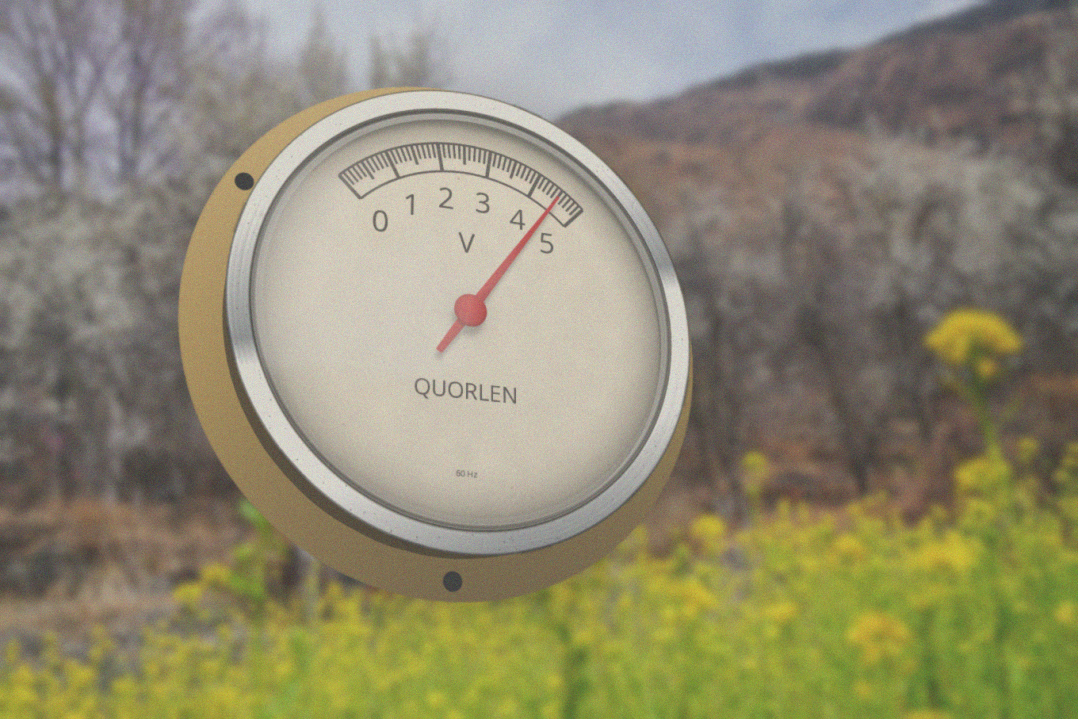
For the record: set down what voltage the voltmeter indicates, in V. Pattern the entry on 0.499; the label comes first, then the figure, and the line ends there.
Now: 4.5
